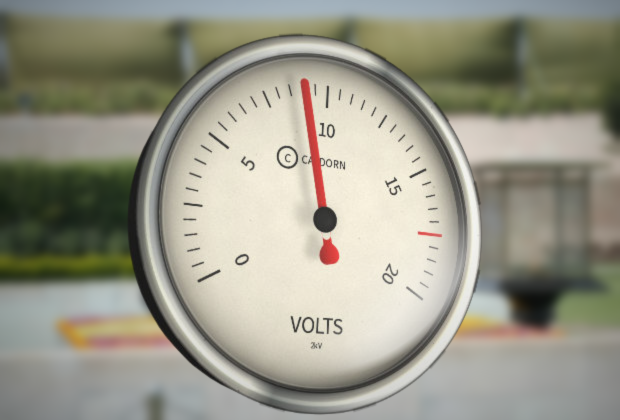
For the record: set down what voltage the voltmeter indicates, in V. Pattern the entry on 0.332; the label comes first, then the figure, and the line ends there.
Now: 9
